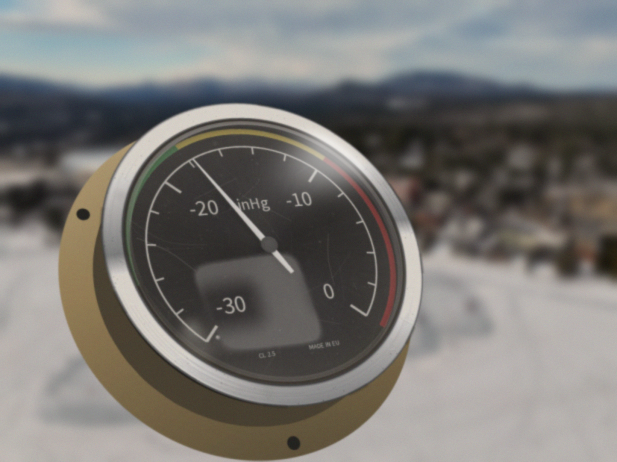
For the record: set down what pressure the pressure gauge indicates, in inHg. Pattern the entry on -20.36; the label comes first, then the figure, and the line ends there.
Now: -18
